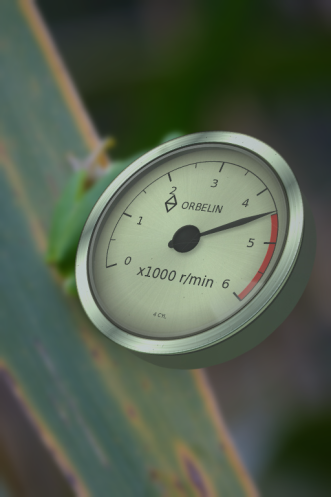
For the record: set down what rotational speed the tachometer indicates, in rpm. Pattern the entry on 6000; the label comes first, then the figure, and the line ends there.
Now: 4500
